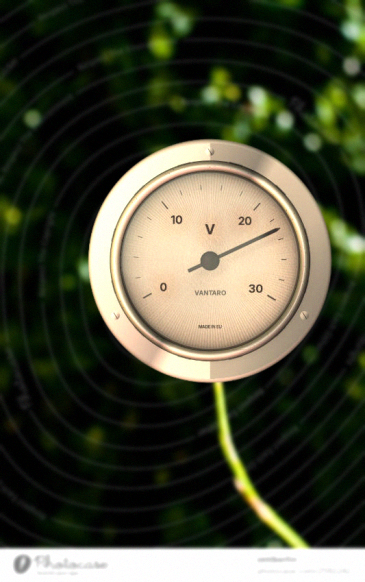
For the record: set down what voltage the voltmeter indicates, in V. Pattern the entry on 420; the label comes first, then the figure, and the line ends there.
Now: 23
